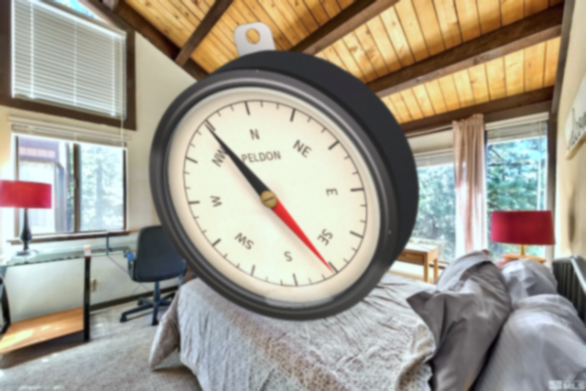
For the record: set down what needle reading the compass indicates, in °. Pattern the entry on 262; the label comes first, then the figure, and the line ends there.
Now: 150
